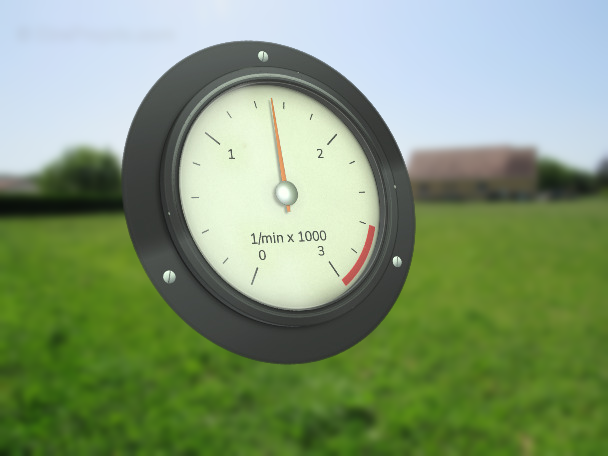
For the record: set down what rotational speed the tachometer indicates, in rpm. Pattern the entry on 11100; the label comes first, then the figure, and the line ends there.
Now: 1500
